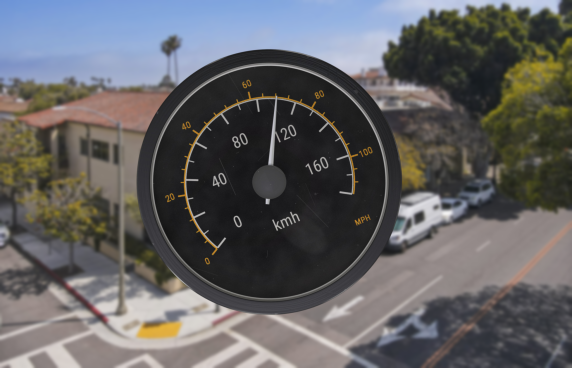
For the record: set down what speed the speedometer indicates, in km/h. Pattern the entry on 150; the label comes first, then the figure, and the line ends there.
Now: 110
